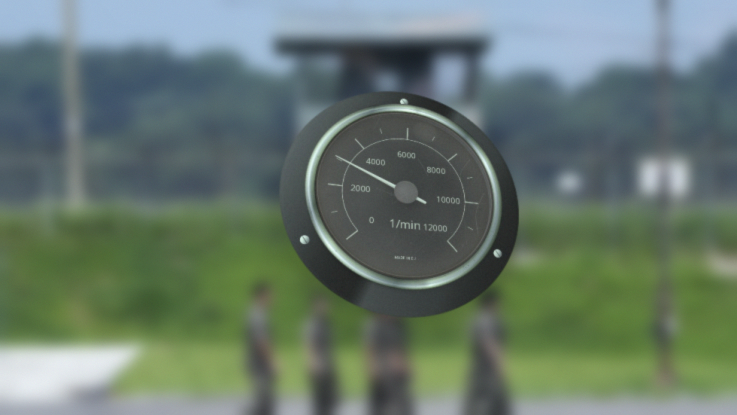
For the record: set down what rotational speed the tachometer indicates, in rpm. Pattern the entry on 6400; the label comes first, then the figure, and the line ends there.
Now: 3000
